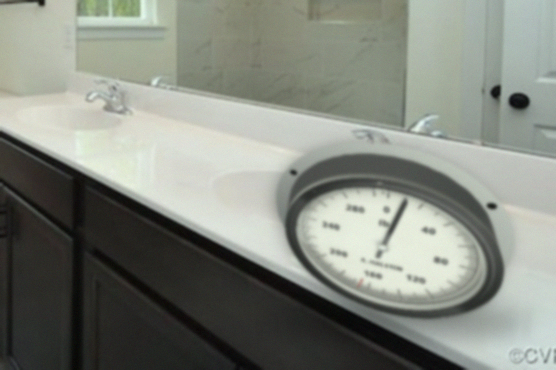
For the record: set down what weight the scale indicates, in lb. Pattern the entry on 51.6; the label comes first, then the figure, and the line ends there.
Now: 10
